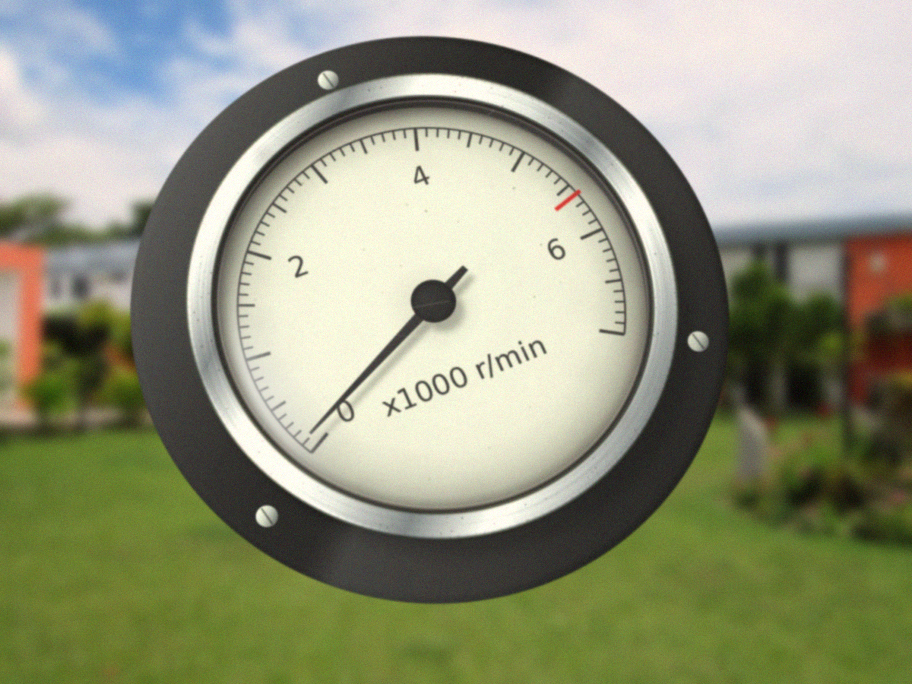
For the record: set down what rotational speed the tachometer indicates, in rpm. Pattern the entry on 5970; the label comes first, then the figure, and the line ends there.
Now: 100
